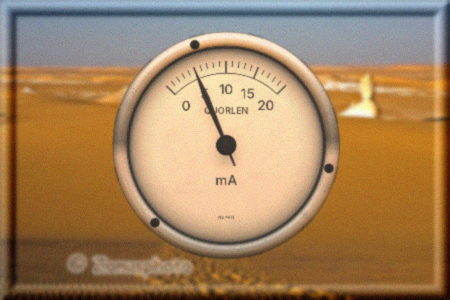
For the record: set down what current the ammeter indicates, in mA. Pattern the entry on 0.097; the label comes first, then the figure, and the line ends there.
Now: 5
